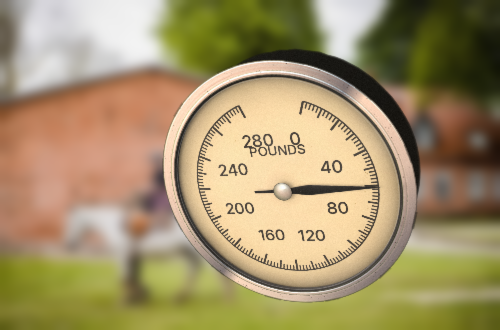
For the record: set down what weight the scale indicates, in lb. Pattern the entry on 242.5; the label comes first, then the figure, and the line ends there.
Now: 60
